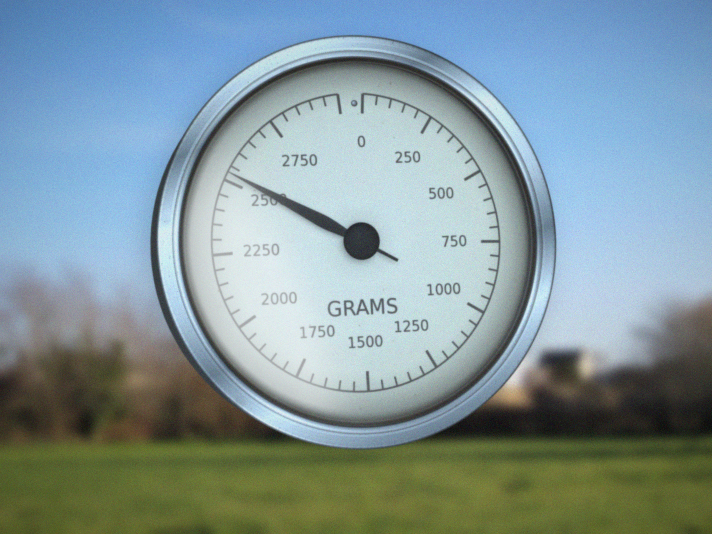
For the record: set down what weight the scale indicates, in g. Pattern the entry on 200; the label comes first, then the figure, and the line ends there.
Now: 2525
